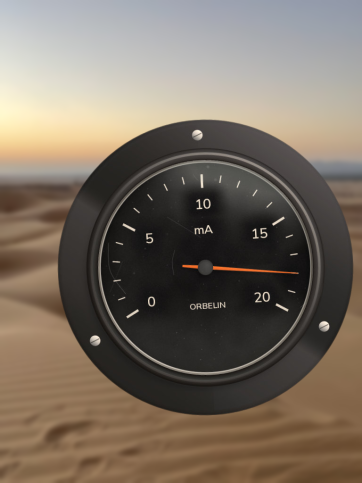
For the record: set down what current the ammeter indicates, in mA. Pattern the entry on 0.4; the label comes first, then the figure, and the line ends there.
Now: 18
